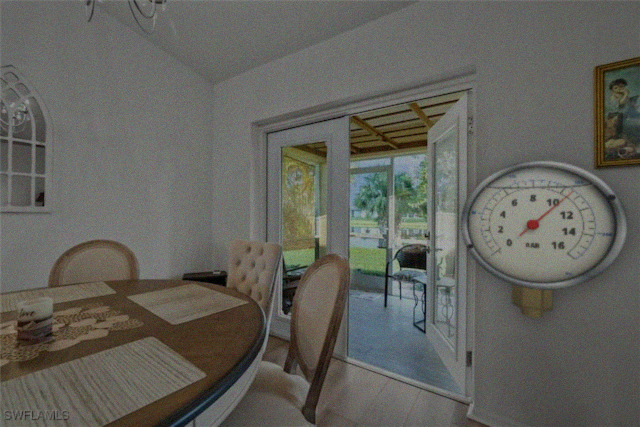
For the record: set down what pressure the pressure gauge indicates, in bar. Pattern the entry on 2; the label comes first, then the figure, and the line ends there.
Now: 10.5
